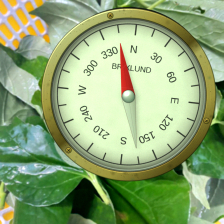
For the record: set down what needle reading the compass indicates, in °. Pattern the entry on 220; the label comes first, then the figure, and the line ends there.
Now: 345
